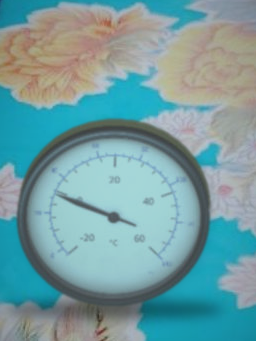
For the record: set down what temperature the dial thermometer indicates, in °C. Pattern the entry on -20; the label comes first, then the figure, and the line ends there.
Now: 0
